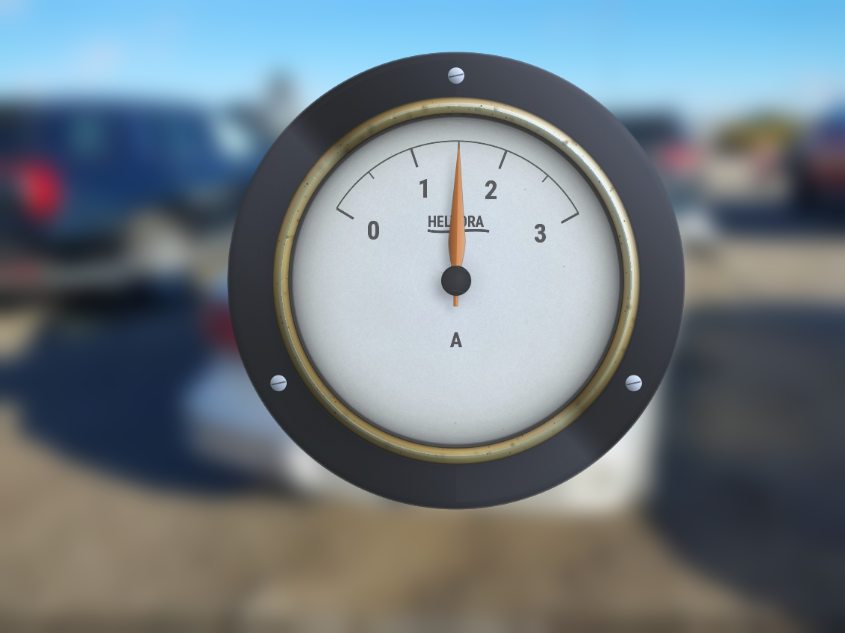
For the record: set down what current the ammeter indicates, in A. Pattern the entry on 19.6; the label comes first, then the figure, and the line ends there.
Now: 1.5
